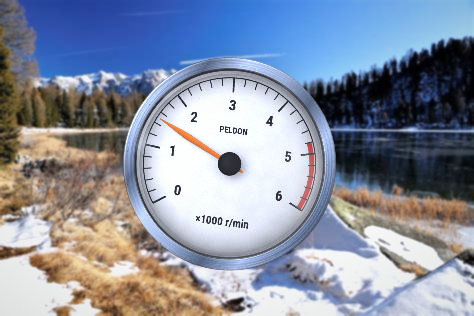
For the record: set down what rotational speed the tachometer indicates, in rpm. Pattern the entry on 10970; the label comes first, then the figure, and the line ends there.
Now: 1500
